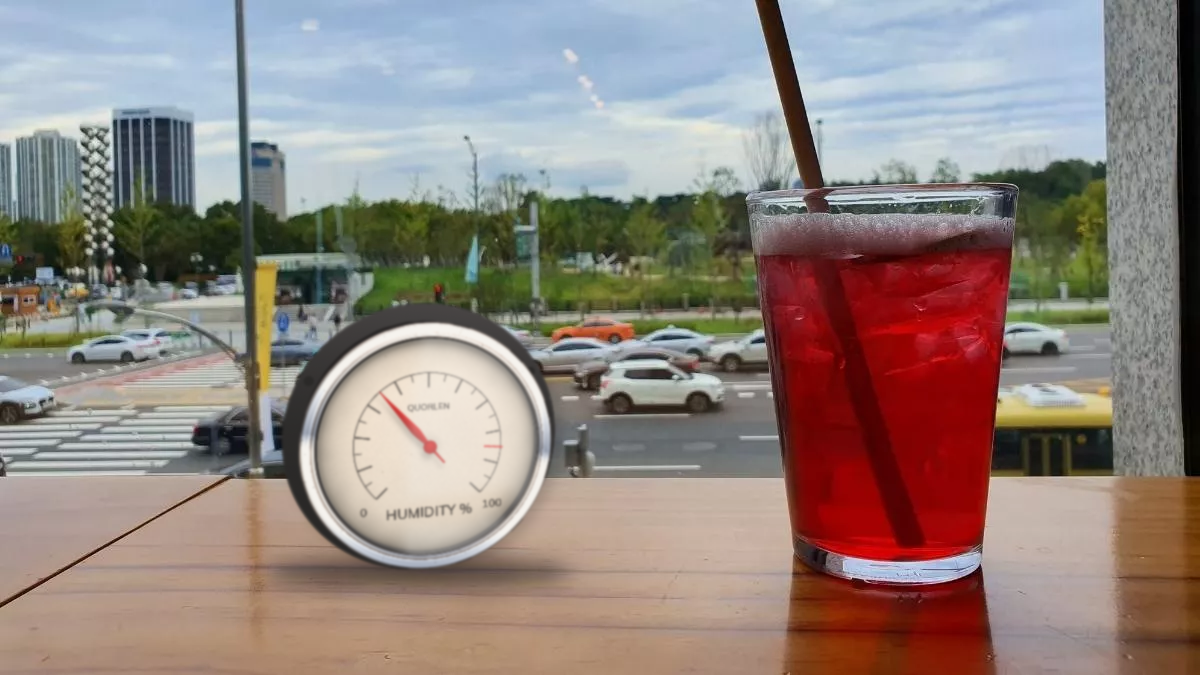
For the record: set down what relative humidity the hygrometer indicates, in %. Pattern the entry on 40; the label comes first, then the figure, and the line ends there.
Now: 35
